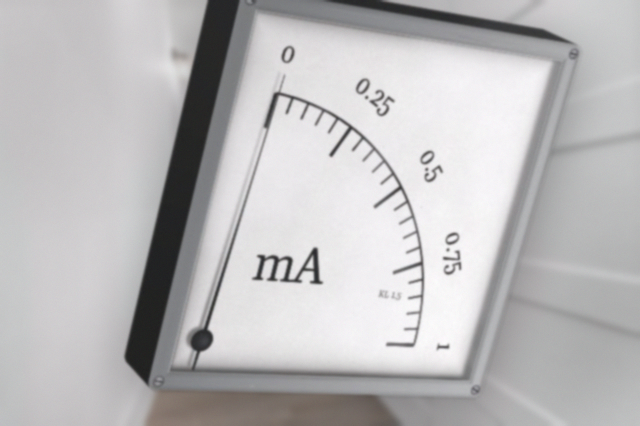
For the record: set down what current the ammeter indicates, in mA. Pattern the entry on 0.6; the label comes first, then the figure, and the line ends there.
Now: 0
